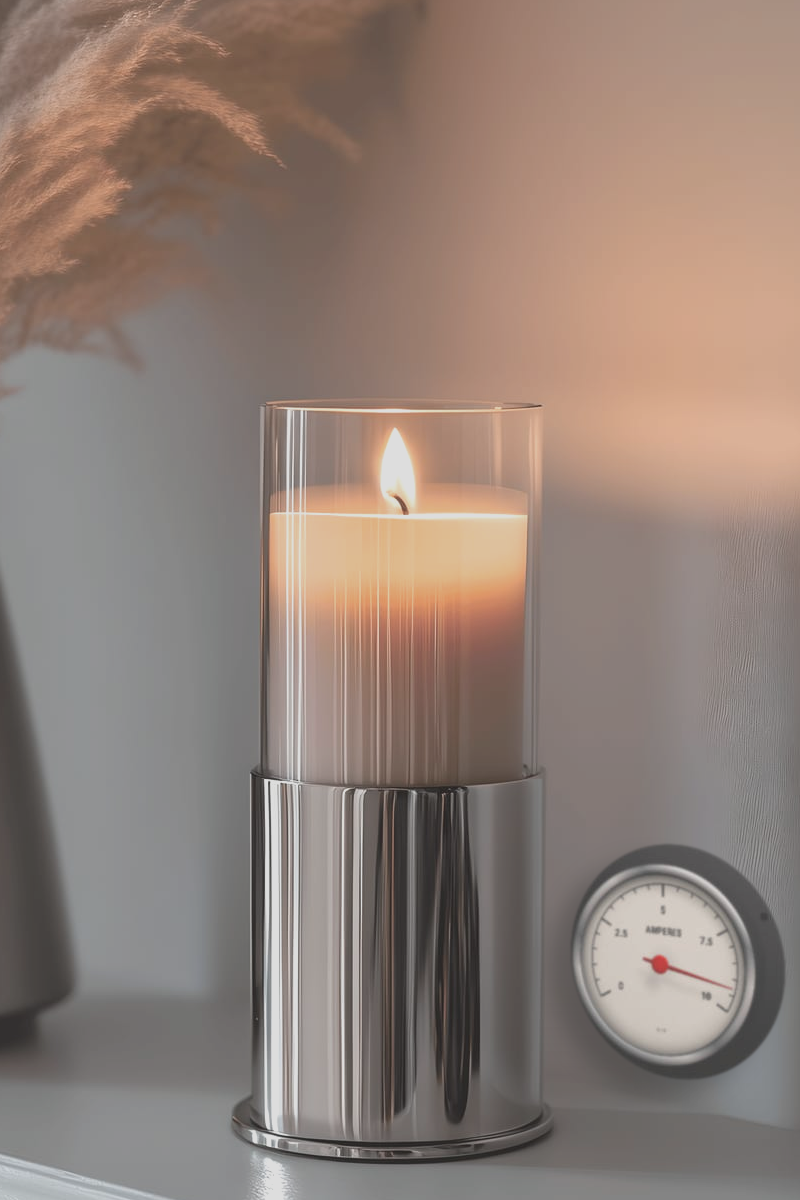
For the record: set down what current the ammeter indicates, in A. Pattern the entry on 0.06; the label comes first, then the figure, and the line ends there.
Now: 9.25
